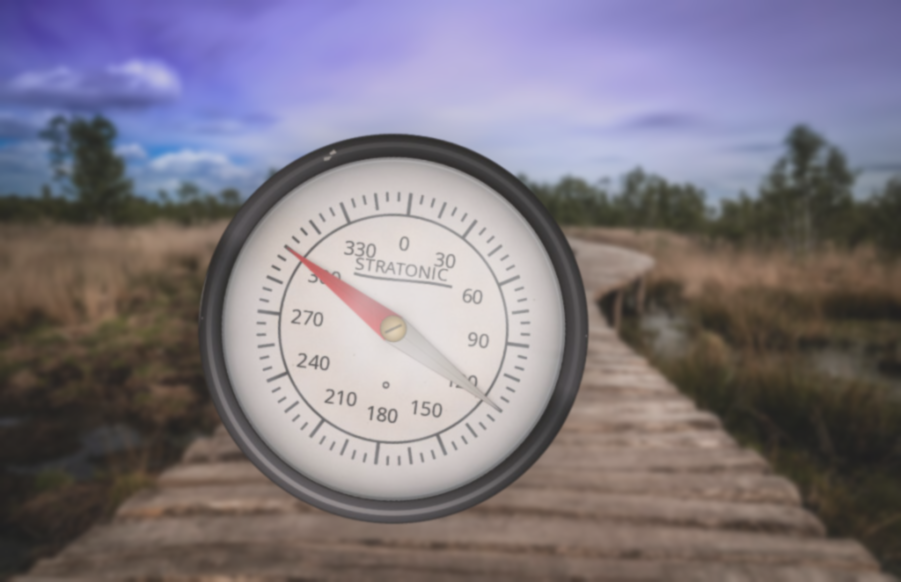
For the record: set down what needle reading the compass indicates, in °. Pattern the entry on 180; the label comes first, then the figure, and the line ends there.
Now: 300
